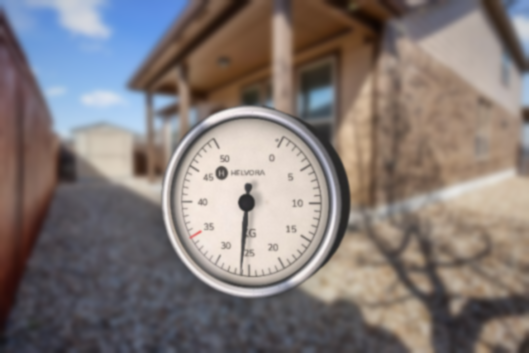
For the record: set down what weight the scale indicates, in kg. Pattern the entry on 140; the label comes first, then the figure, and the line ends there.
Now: 26
